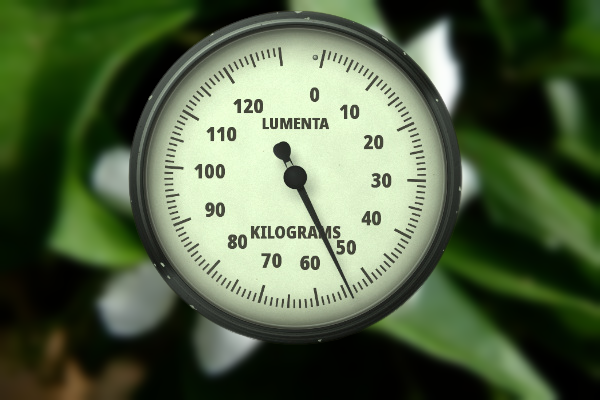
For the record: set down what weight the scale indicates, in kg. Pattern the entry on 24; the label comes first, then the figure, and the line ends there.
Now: 54
